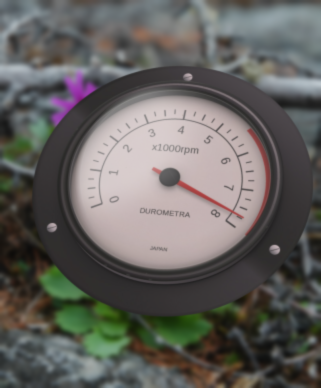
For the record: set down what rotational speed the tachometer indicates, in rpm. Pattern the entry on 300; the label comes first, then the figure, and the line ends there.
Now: 7750
